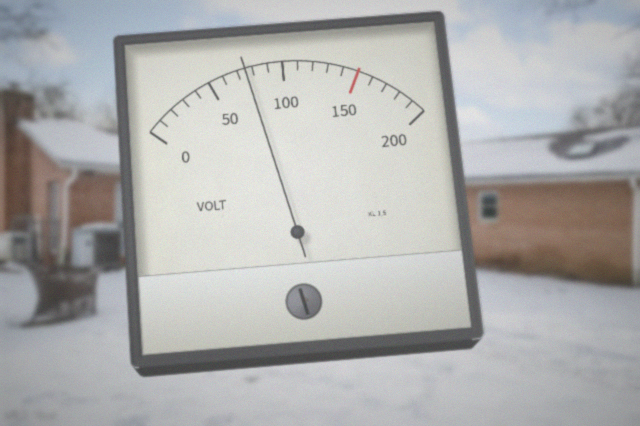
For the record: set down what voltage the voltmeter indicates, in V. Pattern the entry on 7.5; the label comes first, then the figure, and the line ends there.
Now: 75
